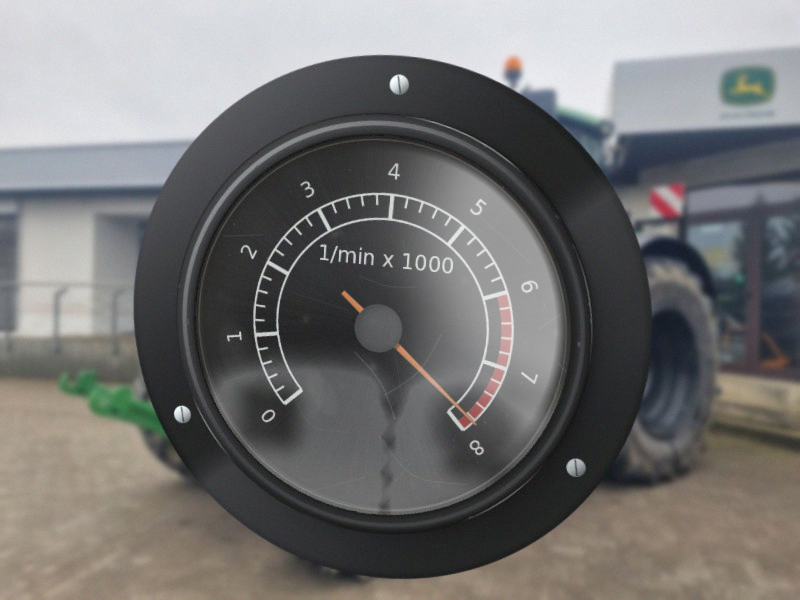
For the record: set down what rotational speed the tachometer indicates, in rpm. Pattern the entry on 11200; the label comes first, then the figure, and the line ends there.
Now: 7800
